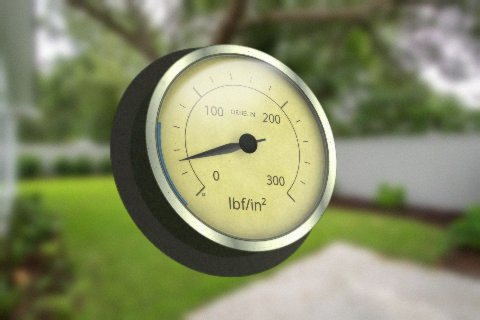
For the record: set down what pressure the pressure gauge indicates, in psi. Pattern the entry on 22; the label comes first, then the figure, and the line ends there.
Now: 30
